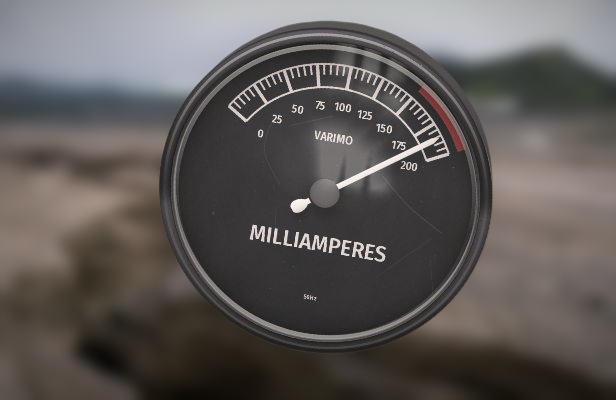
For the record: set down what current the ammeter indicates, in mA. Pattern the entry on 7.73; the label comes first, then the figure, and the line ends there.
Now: 185
